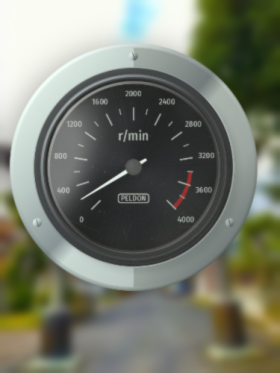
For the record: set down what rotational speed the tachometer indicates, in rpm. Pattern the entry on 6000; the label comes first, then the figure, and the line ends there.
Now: 200
